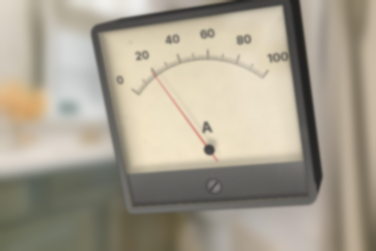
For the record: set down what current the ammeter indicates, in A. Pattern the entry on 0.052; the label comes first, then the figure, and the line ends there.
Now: 20
